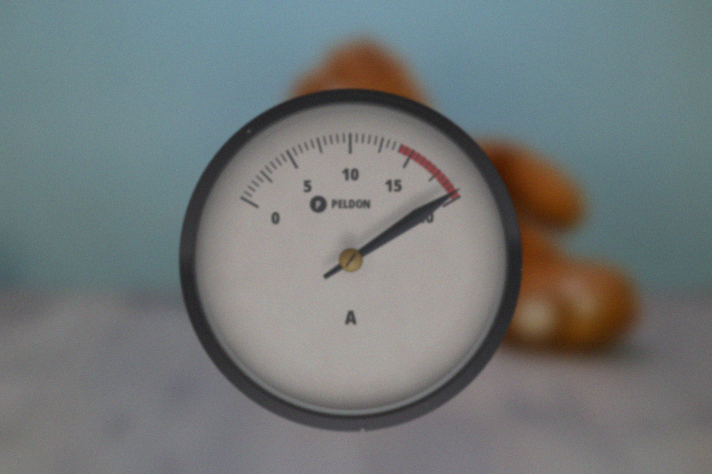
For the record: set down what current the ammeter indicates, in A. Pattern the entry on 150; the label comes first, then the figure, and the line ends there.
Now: 19.5
